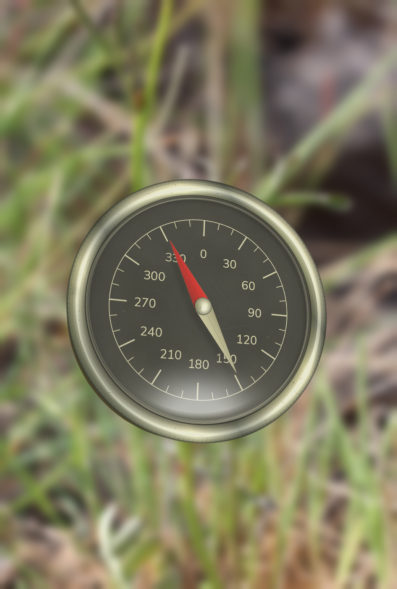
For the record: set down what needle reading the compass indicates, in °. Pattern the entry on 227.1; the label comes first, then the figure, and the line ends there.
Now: 330
